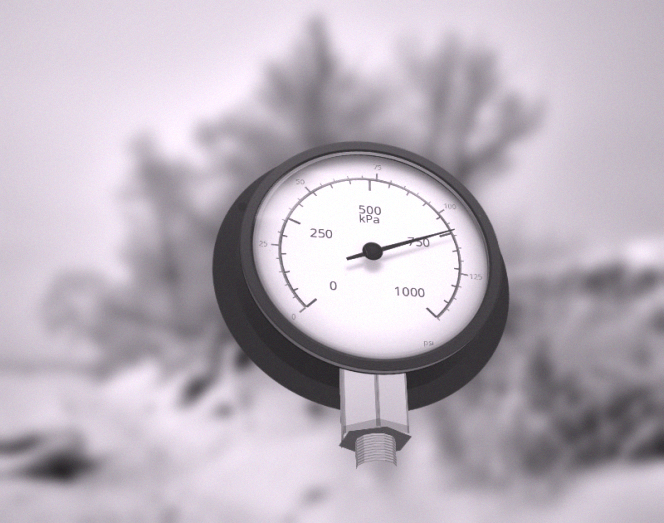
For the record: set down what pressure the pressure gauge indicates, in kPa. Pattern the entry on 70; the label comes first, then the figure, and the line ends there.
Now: 750
